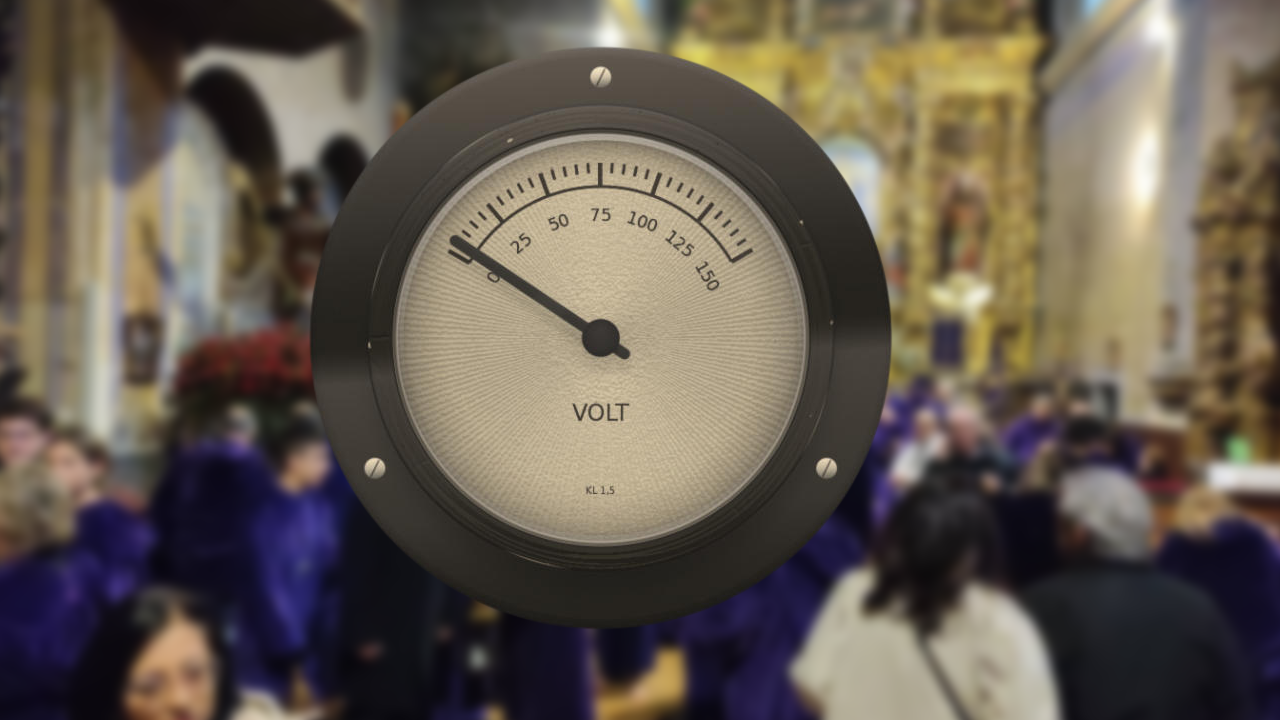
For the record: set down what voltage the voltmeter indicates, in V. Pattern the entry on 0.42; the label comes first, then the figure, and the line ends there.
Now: 5
